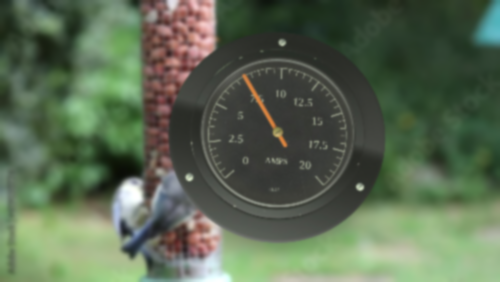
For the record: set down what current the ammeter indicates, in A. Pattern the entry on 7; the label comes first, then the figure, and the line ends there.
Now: 7.5
